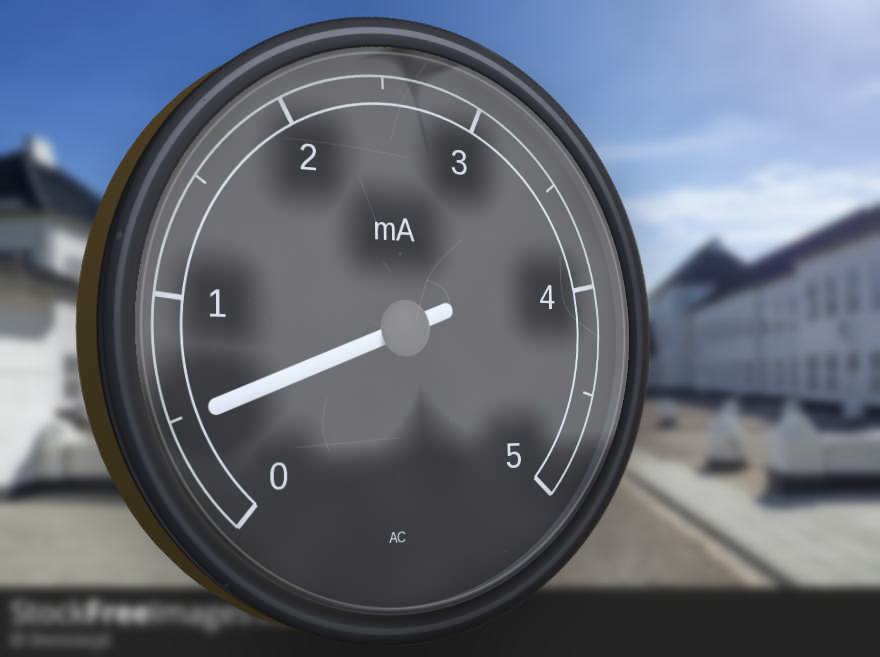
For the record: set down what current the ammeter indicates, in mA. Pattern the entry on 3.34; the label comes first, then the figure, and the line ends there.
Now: 0.5
